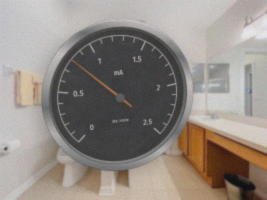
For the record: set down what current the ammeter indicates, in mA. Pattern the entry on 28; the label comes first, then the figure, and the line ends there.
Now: 0.8
